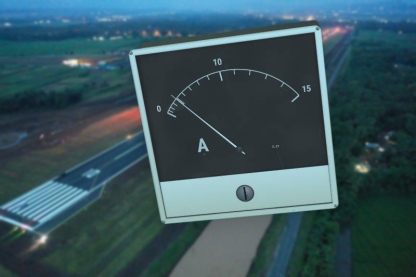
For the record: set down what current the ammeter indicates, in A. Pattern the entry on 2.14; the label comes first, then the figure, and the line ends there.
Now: 5
